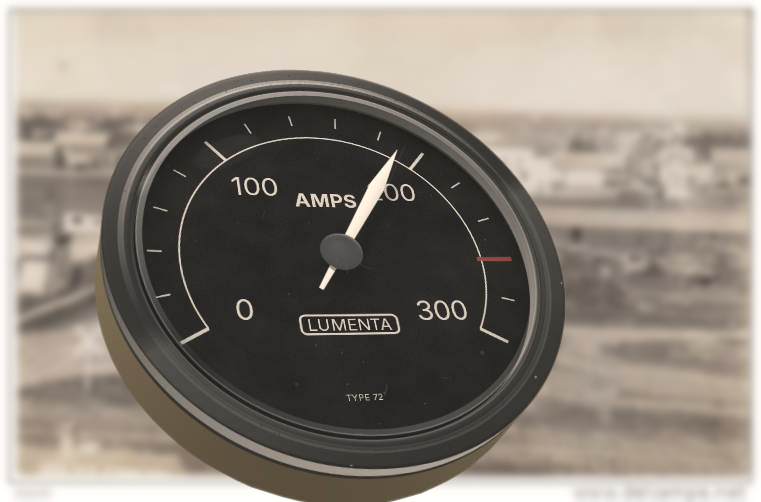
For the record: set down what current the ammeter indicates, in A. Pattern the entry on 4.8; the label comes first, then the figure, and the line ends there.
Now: 190
